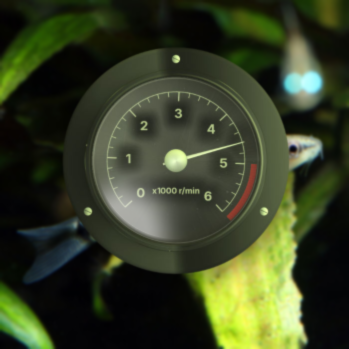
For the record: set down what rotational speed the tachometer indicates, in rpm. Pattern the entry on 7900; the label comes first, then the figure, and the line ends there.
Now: 4600
